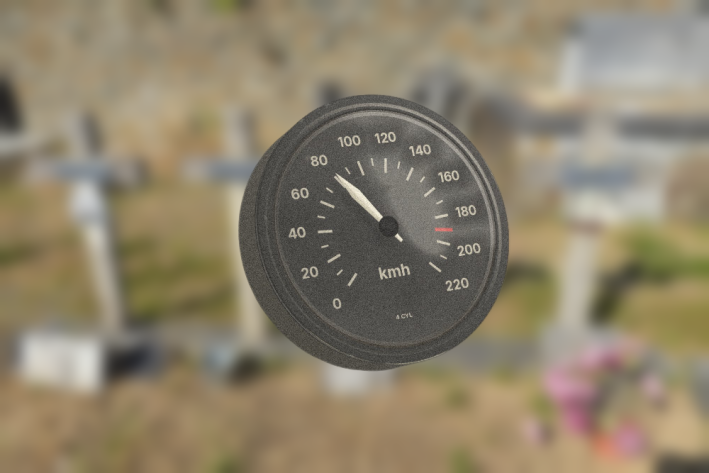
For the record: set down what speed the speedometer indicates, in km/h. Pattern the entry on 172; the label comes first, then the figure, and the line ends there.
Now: 80
